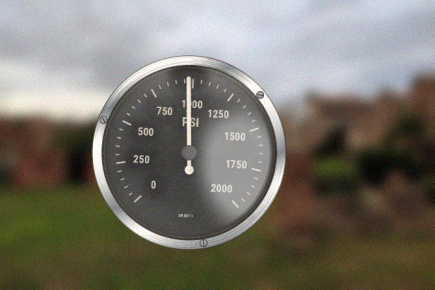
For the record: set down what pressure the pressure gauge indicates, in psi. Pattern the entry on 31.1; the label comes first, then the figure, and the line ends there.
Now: 975
